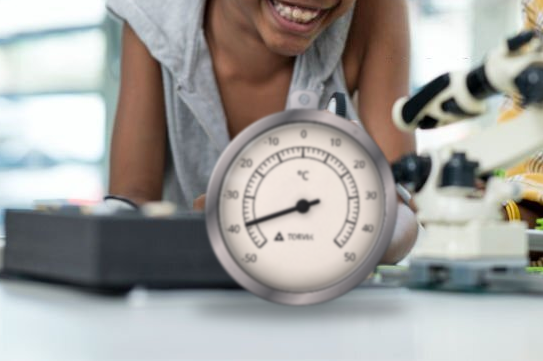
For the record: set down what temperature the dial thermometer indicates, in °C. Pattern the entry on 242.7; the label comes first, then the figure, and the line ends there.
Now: -40
